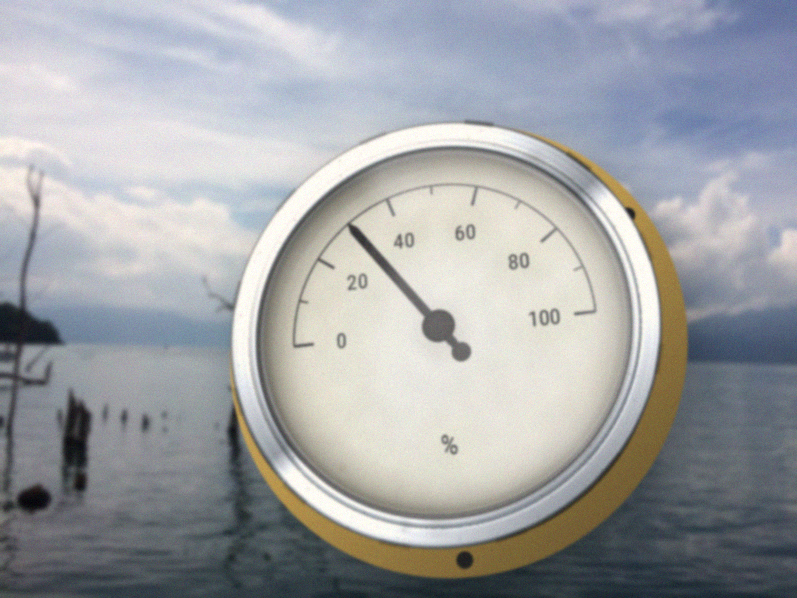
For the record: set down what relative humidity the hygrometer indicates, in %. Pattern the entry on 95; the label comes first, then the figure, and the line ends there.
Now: 30
